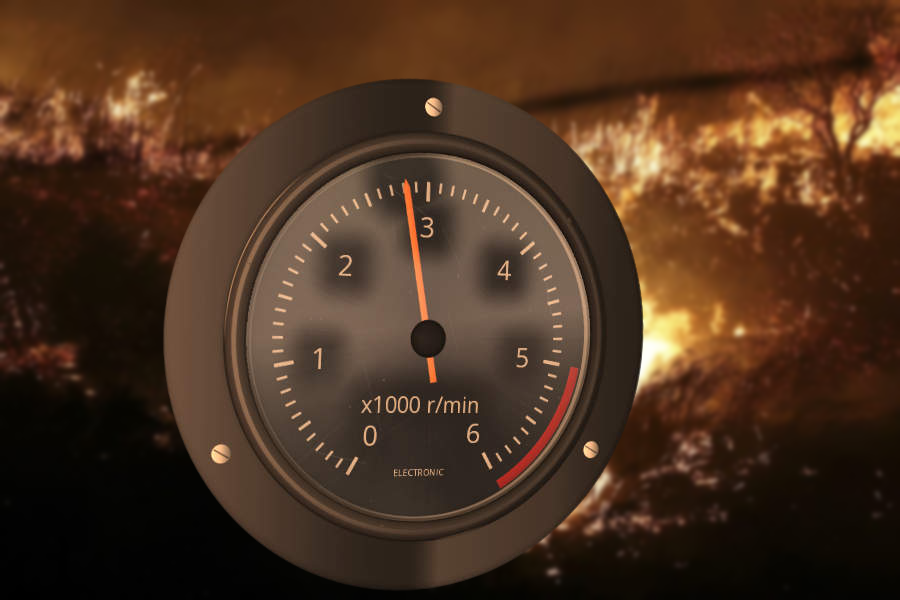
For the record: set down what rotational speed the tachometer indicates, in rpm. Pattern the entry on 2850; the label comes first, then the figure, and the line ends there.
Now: 2800
